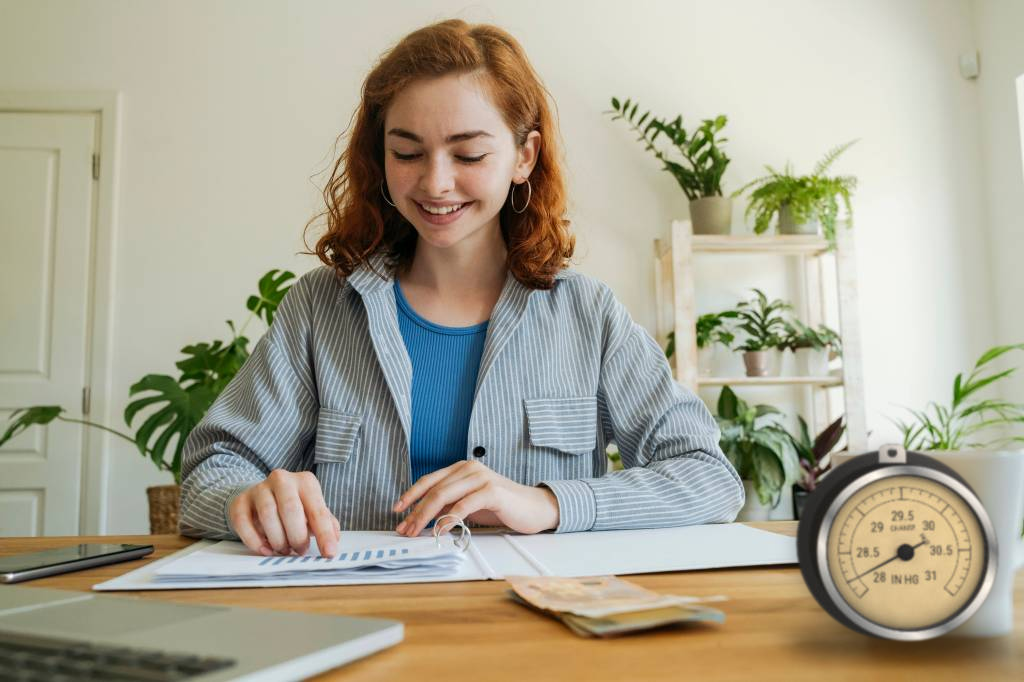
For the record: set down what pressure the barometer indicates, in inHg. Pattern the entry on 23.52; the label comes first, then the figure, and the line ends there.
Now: 28.2
